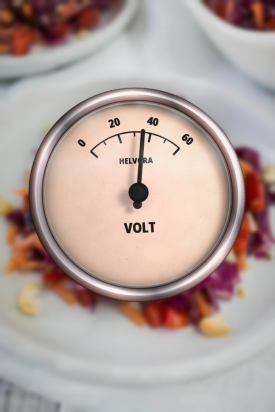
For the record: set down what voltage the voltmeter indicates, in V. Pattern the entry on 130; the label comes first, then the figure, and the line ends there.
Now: 35
